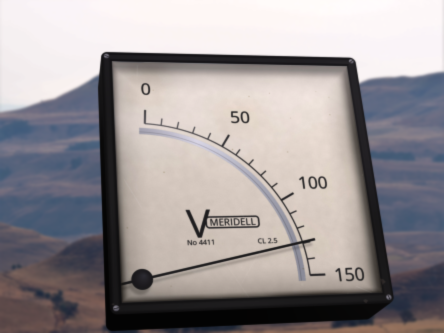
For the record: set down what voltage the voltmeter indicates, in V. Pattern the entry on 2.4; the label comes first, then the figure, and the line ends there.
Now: 130
